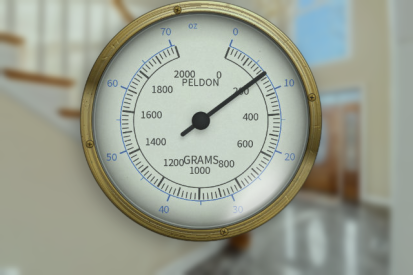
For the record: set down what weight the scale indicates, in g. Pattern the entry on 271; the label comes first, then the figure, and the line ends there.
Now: 200
